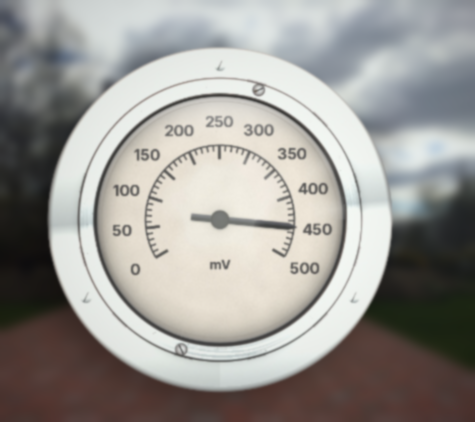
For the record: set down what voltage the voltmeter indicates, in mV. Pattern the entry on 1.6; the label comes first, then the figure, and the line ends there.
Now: 450
